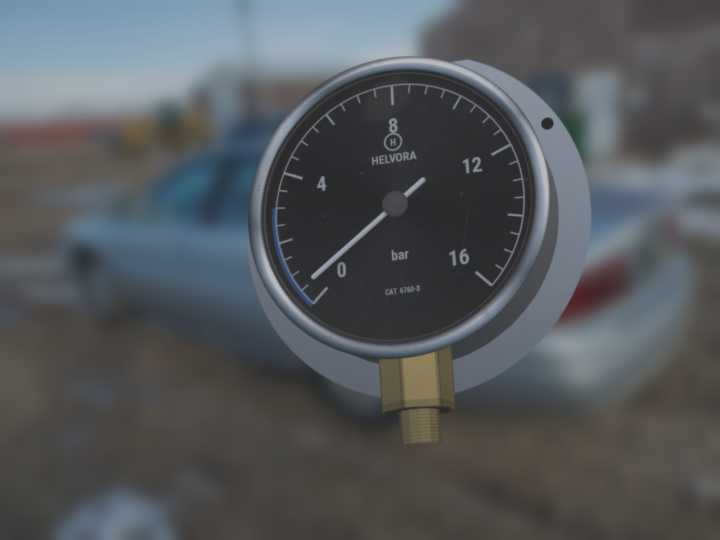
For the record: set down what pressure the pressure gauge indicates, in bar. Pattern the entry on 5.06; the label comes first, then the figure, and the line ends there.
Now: 0.5
